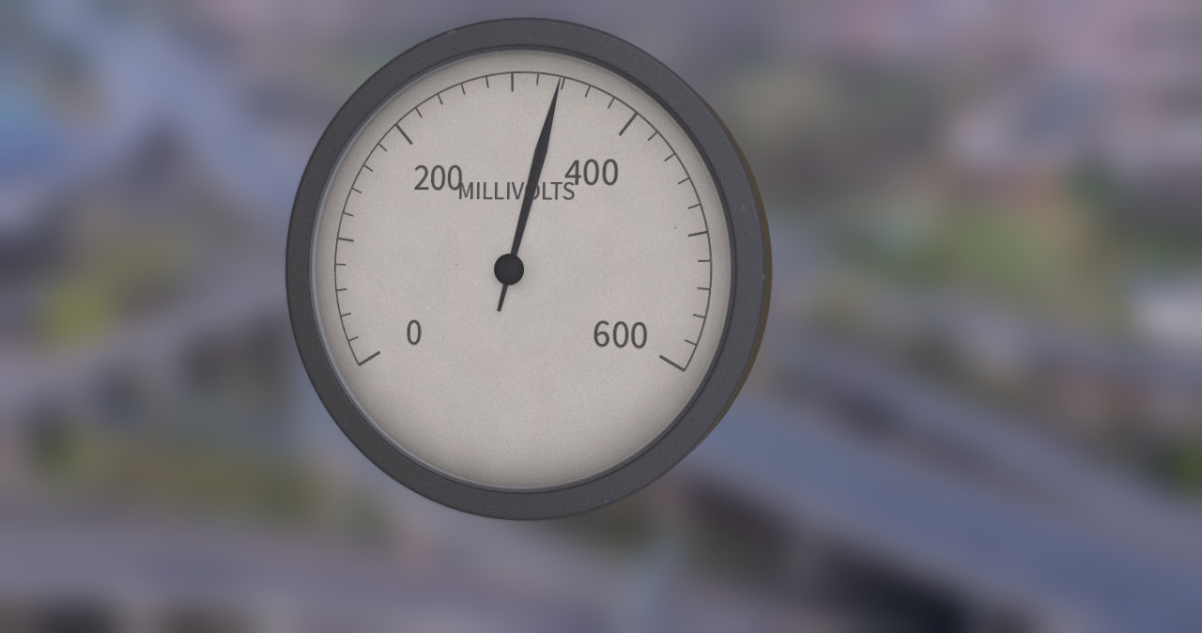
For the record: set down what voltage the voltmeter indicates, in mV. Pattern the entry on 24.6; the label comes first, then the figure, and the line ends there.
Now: 340
